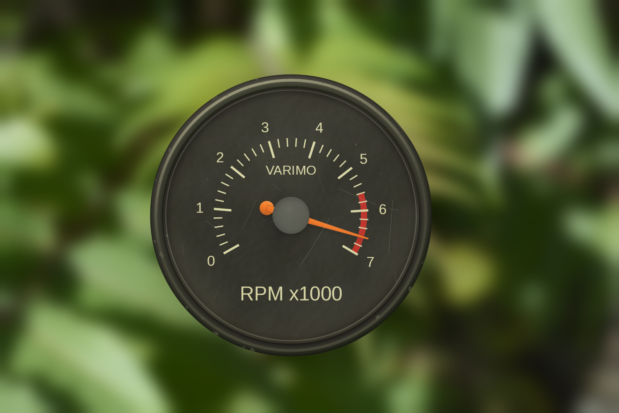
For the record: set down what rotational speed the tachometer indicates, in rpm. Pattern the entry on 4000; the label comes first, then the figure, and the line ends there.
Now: 6600
